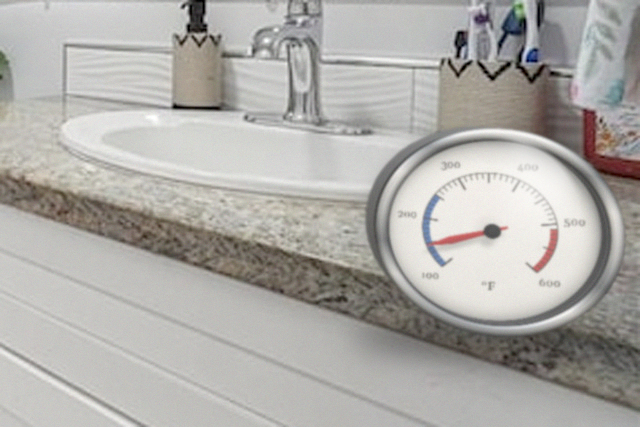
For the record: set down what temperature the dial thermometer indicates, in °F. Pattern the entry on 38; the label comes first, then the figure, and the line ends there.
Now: 150
